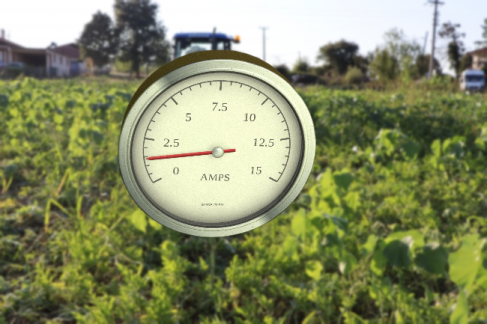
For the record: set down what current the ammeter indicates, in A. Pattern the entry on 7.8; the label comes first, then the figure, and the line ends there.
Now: 1.5
